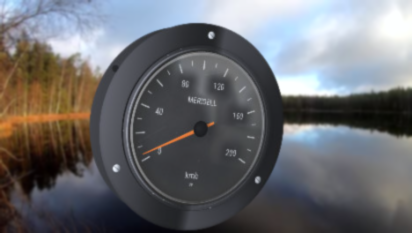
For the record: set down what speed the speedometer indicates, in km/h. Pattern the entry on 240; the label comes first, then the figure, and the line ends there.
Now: 5
